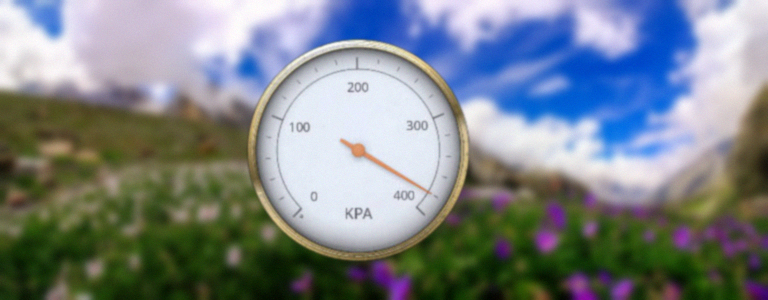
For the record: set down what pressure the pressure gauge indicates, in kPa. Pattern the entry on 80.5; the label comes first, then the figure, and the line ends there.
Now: 380
